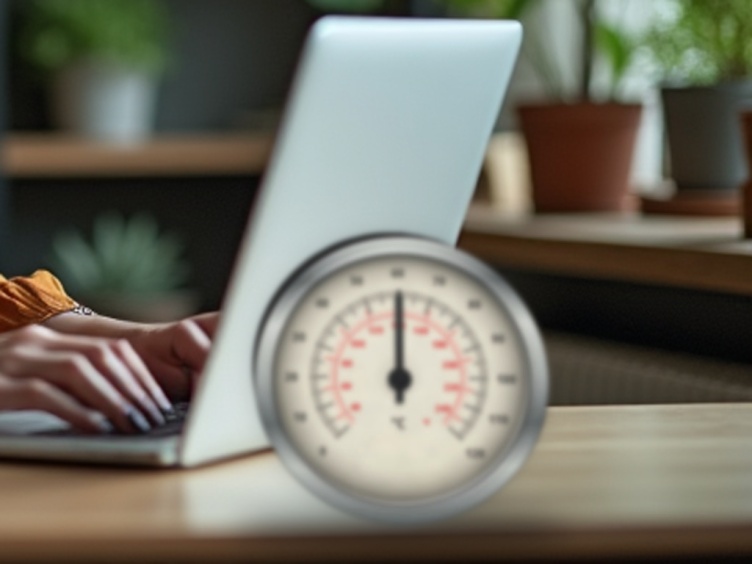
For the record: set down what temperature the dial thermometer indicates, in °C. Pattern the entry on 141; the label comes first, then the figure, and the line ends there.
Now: 60
